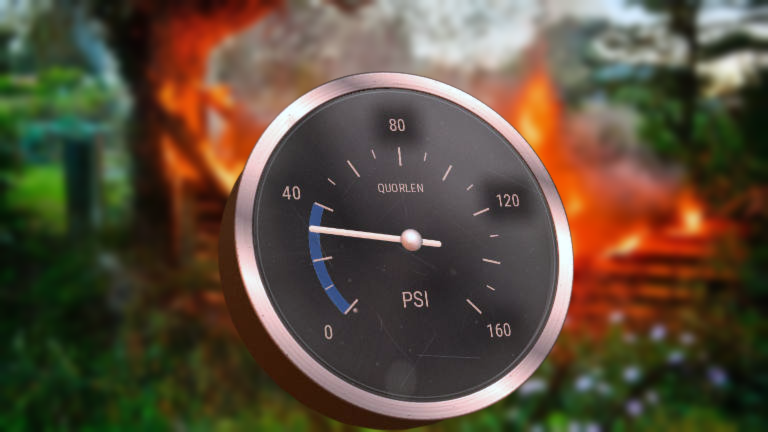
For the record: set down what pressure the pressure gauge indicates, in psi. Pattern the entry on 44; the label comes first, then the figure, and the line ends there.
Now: 30
